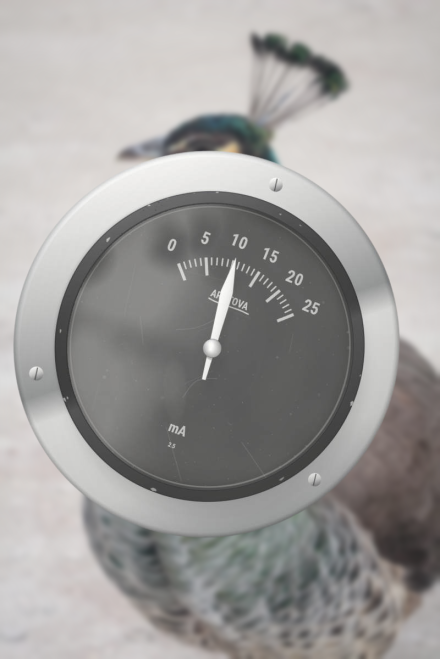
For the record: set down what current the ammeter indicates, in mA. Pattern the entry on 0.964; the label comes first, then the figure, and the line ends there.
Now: 10
